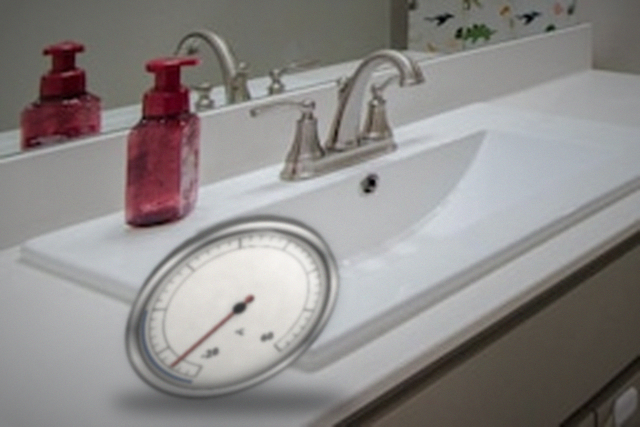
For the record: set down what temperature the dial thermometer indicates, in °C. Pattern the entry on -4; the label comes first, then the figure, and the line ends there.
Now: -14
